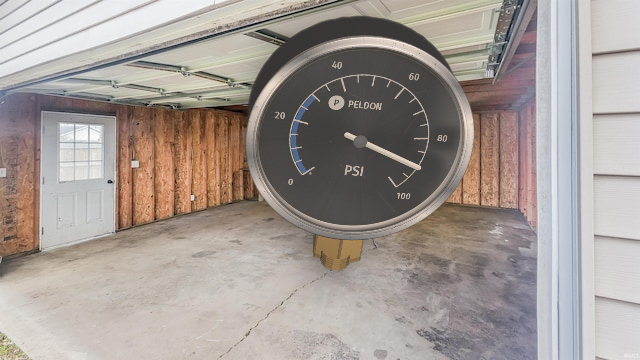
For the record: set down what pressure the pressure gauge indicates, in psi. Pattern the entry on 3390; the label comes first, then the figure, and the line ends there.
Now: 90
